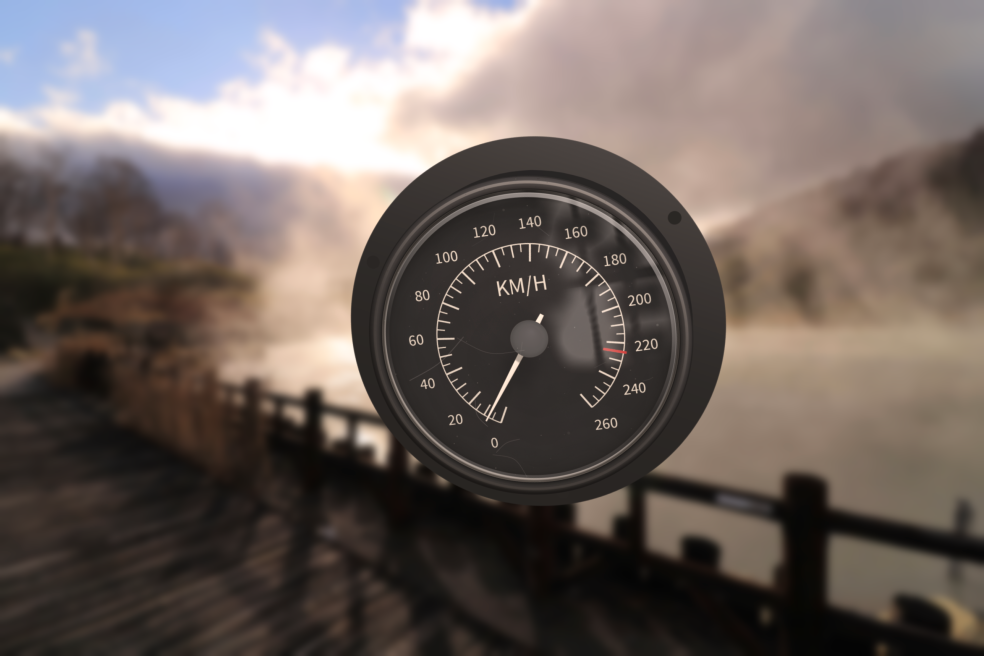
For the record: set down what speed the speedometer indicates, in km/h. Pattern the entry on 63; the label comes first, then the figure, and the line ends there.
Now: 7.5
